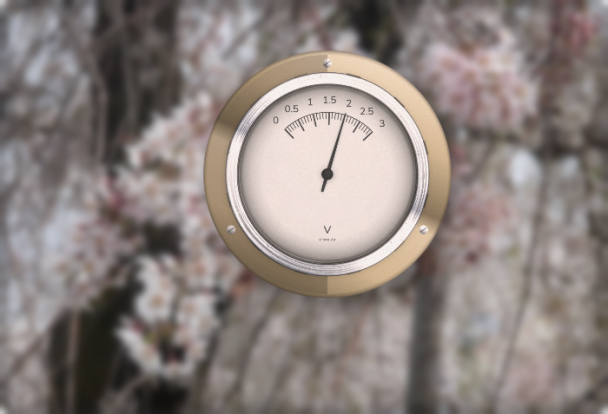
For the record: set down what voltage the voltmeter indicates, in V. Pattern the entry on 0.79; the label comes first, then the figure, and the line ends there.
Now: 2
